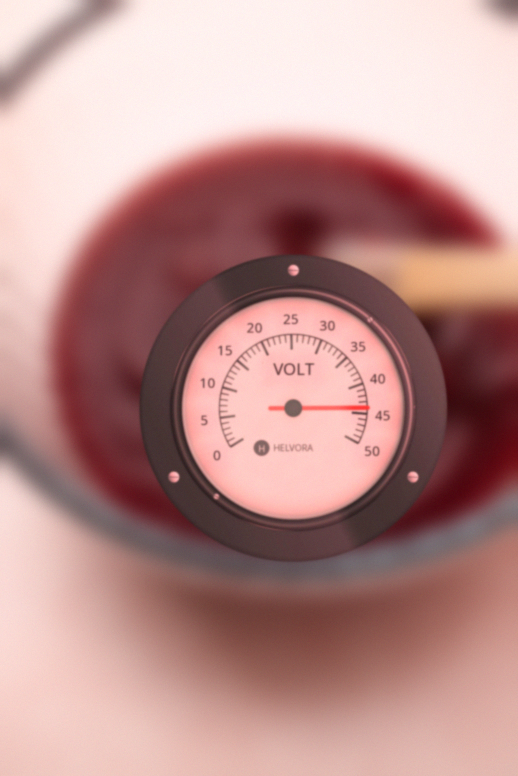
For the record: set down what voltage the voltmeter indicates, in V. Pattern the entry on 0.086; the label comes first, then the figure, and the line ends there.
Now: 44
